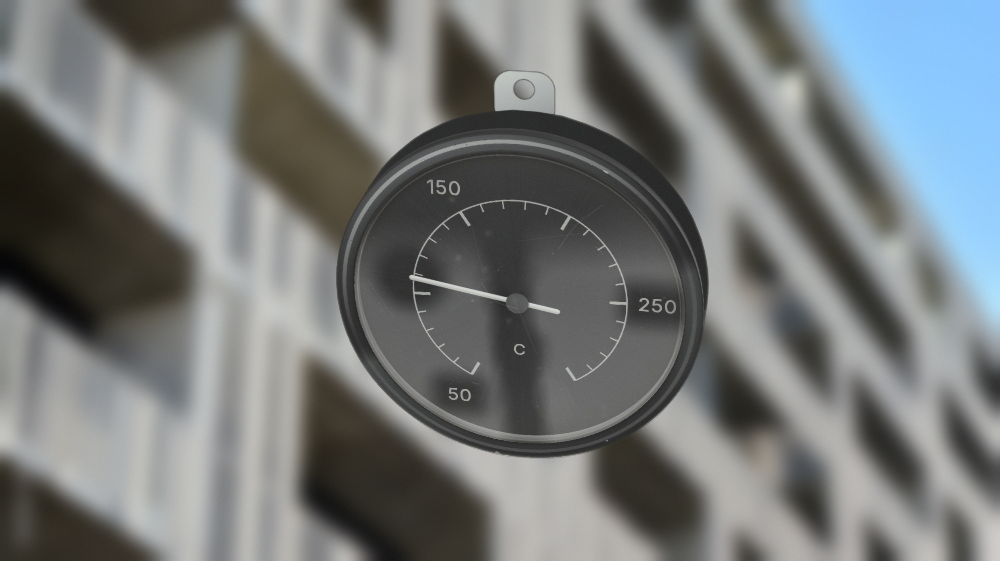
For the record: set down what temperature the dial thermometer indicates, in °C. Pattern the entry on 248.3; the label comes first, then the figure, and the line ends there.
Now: 110
